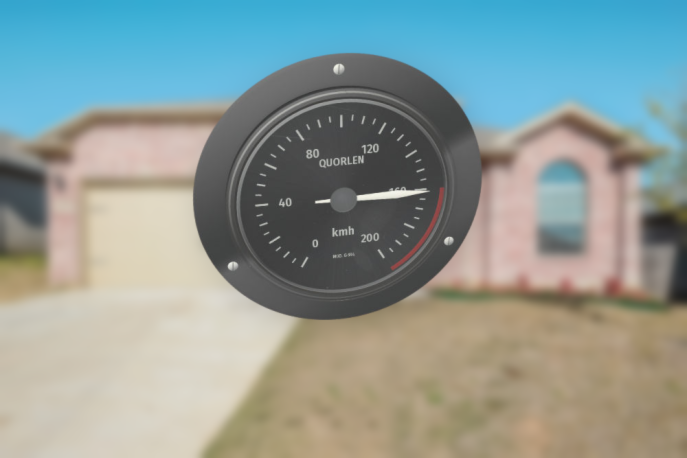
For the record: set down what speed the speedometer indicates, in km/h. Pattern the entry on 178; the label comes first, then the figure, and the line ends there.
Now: 160
